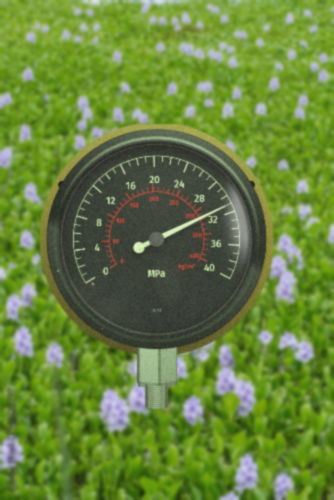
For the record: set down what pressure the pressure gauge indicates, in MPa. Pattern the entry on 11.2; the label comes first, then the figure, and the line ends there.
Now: 31
